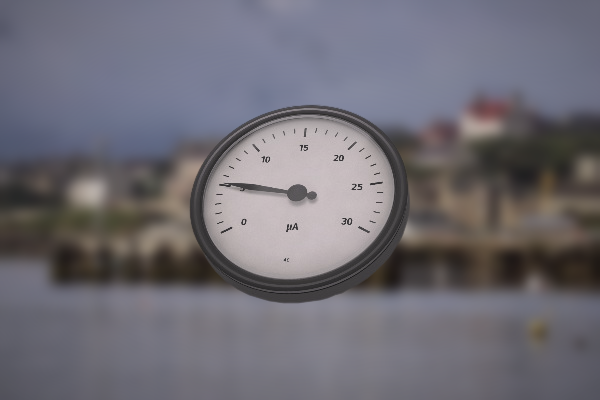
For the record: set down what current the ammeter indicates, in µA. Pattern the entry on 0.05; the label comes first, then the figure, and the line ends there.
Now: 5
